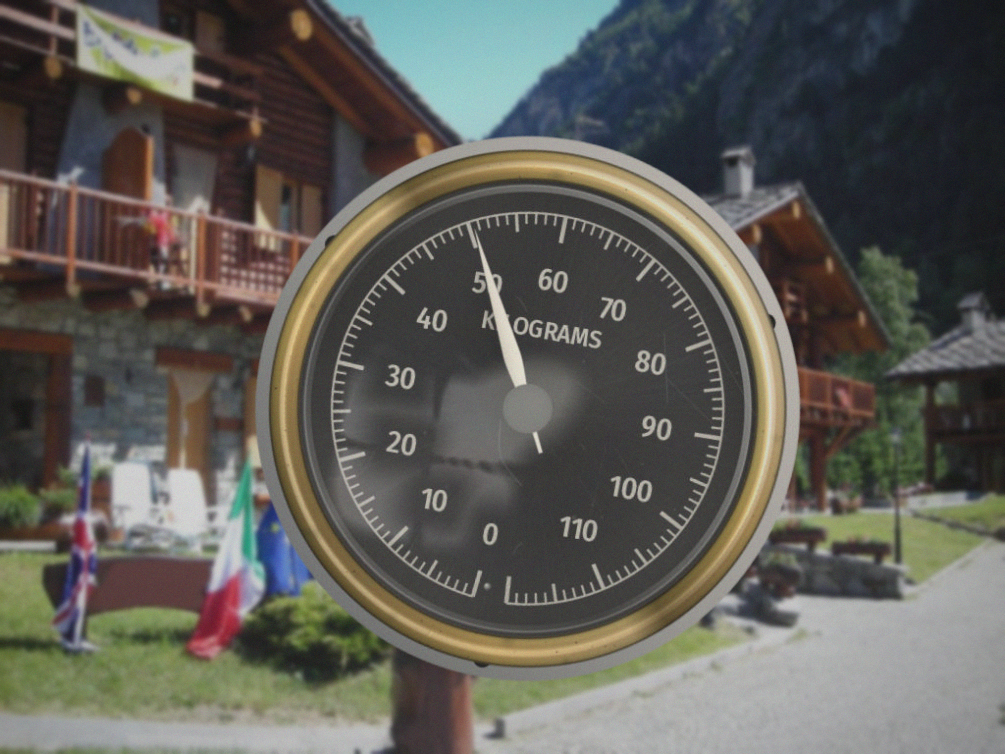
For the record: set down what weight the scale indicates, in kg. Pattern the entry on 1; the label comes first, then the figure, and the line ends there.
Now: 50.5
